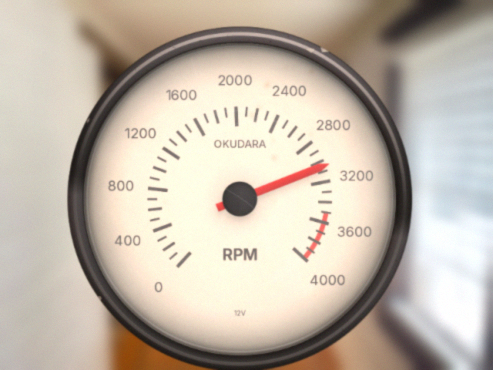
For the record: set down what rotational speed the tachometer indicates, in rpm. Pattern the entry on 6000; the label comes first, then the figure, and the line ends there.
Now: 3050
